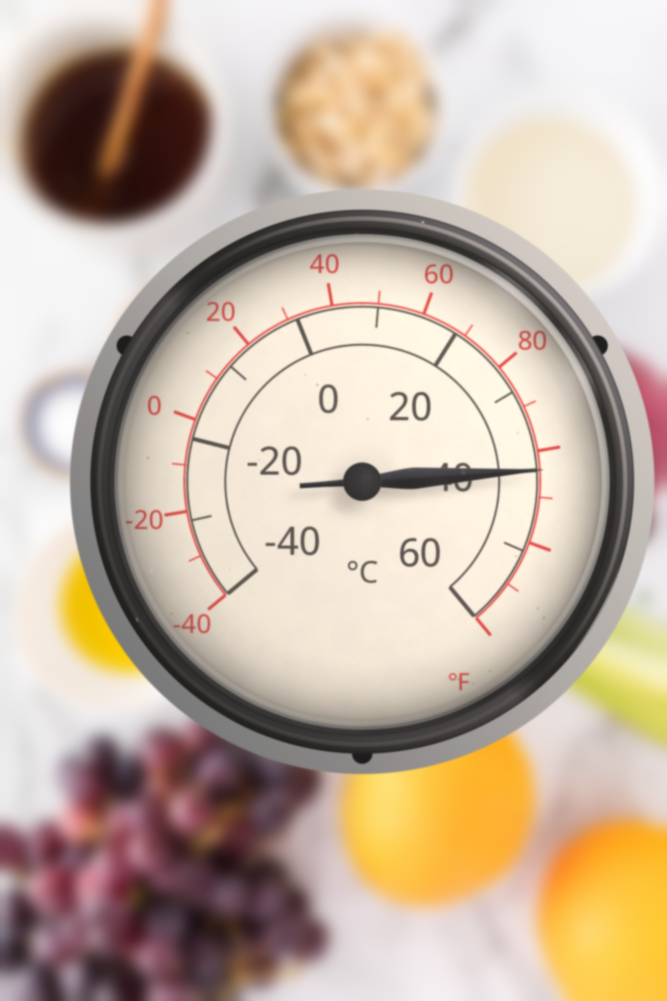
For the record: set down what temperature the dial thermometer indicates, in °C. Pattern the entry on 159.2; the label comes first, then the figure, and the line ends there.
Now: 40
